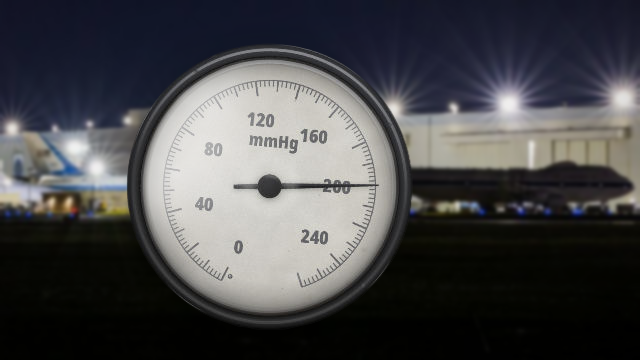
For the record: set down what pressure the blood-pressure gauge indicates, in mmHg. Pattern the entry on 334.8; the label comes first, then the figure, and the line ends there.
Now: 200
